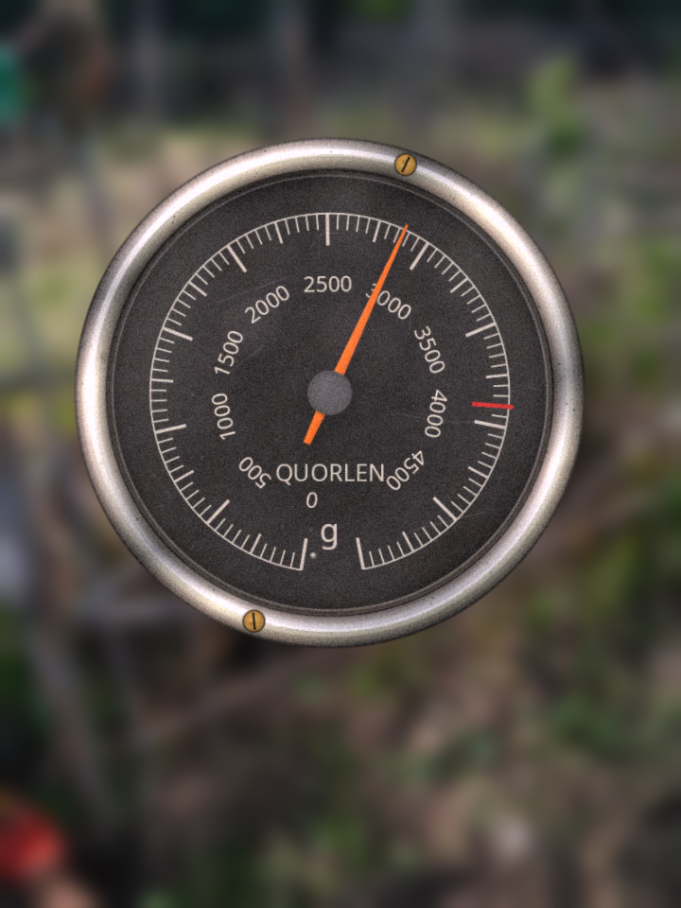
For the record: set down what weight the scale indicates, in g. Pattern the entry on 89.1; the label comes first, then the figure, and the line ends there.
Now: 2875
